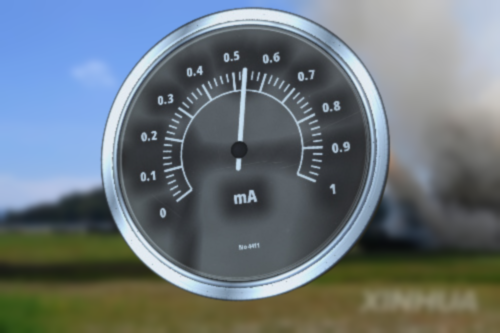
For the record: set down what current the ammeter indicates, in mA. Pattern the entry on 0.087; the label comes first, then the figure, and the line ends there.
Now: 0.54
